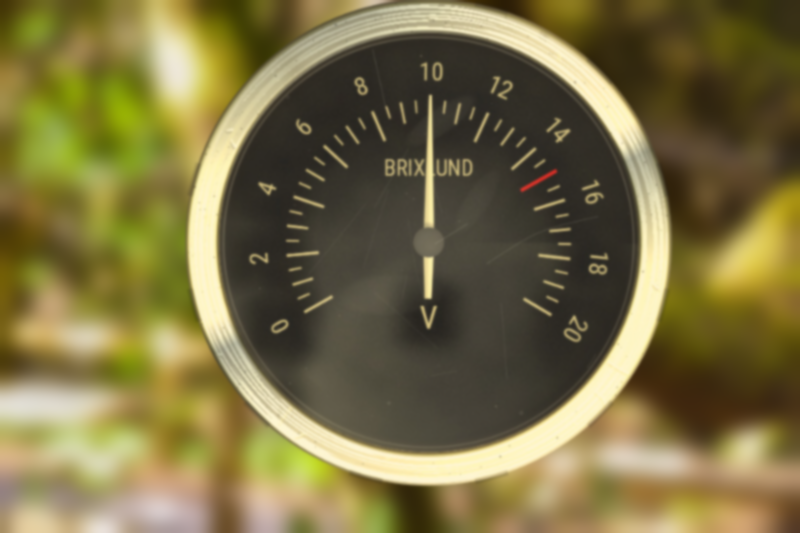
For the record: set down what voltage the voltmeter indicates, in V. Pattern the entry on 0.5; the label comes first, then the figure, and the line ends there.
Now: 10
